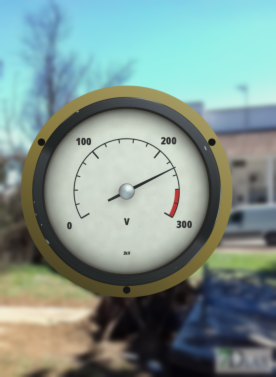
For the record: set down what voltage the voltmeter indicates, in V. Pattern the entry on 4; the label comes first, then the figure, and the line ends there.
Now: 230
